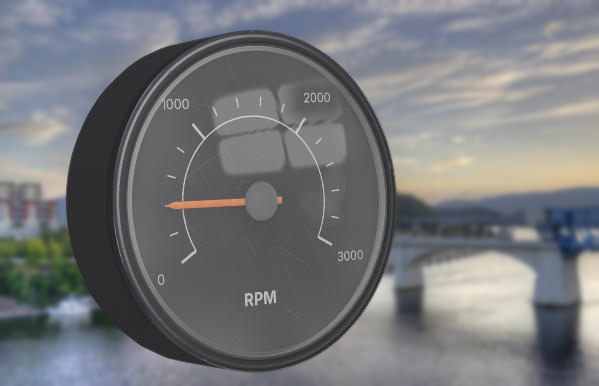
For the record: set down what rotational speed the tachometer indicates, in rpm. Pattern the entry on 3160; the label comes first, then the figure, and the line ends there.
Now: 400
